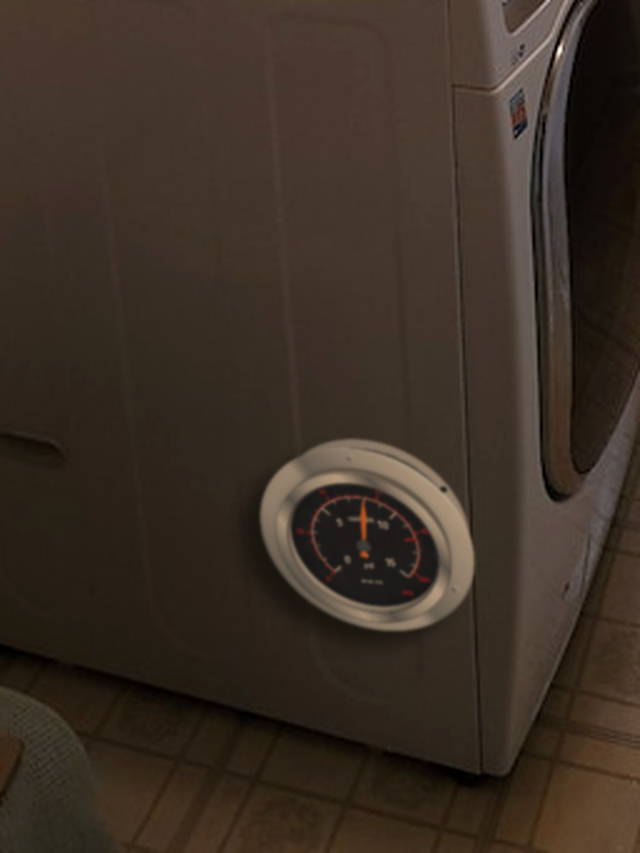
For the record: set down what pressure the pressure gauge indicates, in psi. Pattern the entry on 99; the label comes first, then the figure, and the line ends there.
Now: 8
